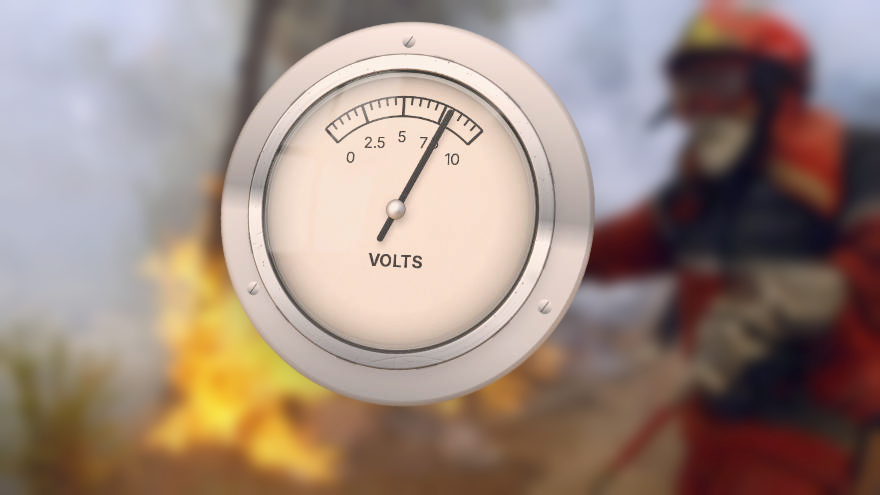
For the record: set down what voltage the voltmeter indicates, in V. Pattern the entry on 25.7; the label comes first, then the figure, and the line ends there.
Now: 8
